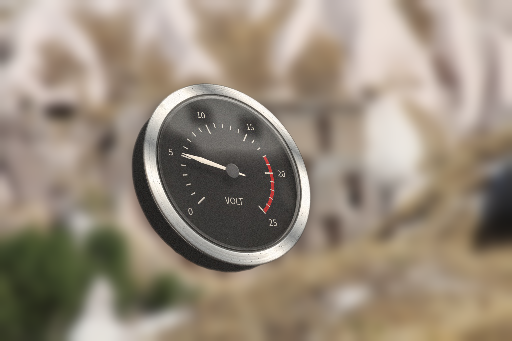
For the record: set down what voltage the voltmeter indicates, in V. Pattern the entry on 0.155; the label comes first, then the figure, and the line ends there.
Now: 5
